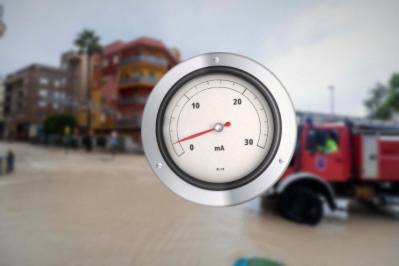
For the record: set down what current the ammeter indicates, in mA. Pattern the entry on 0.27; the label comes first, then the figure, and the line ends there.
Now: 2
